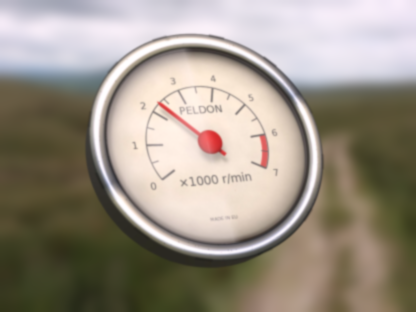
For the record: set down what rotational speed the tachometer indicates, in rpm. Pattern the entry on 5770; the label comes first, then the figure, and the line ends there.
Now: 2250
